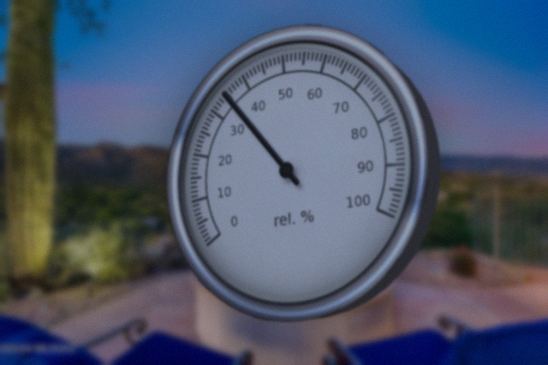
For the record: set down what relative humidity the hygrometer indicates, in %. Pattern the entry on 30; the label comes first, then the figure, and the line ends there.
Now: 35
